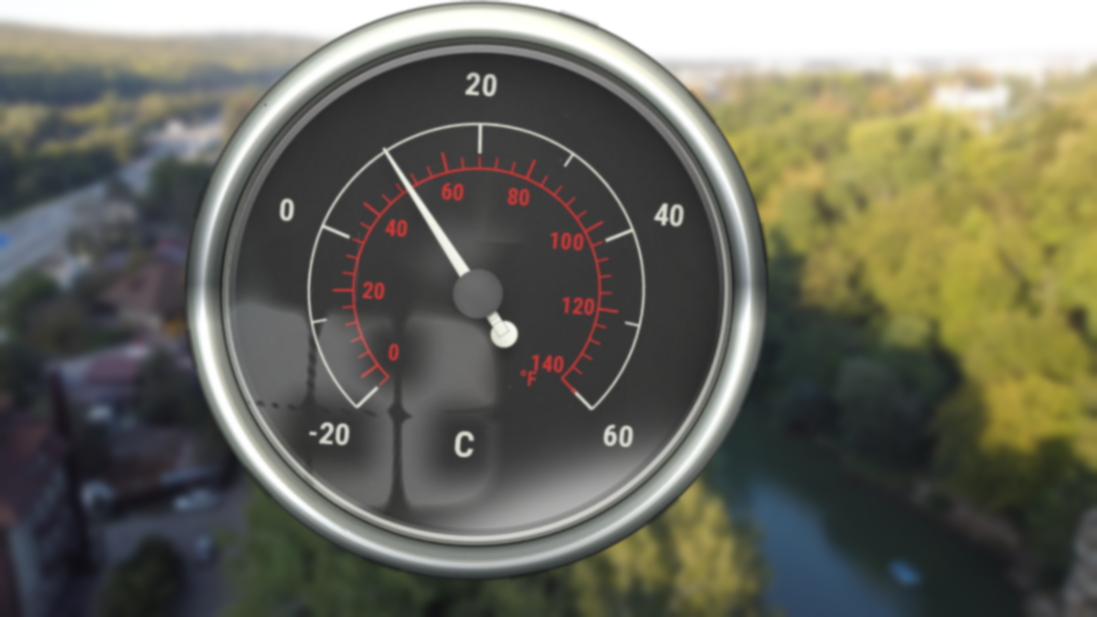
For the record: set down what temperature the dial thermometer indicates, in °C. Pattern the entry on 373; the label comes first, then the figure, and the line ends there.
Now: 10
